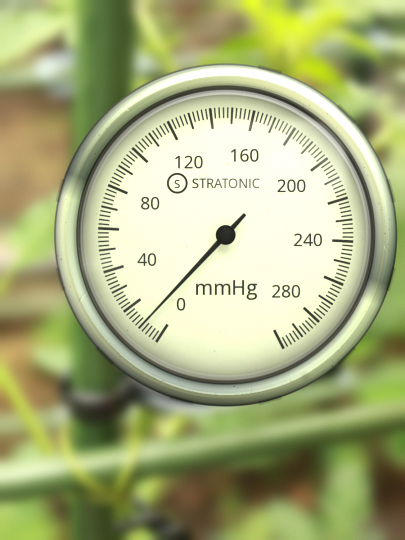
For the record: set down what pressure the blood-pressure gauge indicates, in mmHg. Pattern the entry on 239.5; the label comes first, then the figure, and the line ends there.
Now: 10
